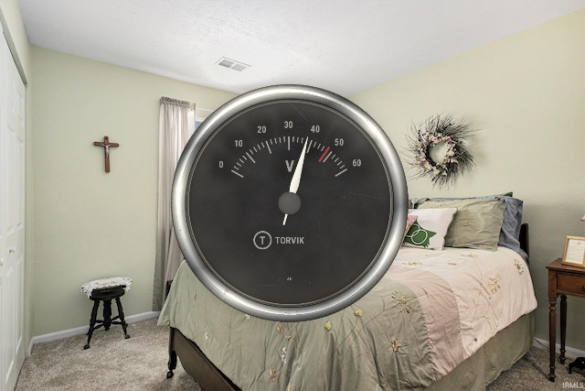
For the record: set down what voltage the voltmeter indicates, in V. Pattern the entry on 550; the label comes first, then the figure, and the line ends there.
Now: 38
